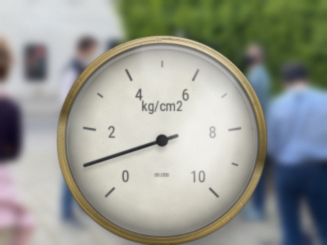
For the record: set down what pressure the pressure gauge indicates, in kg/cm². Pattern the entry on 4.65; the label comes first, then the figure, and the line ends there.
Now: 1
